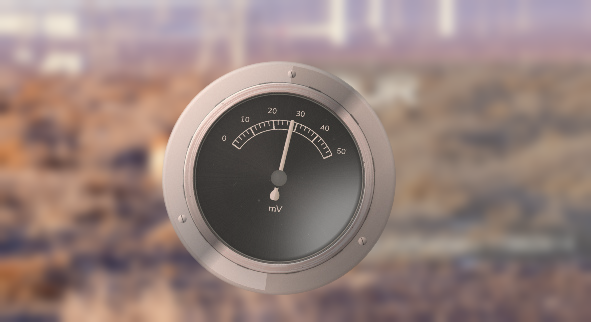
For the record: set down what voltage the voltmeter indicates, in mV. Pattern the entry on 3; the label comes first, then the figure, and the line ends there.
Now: 28
